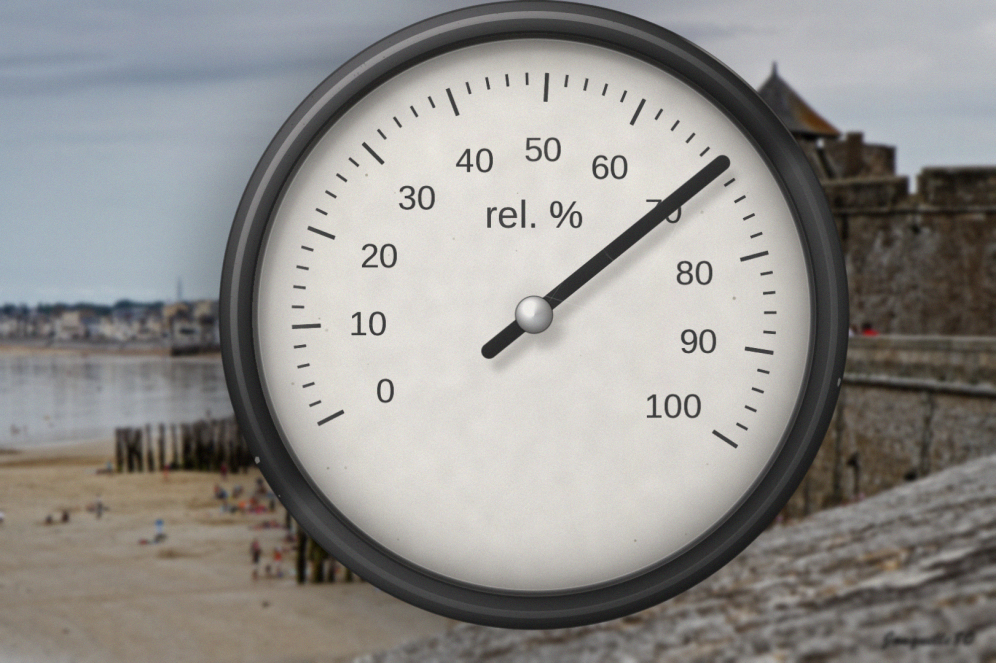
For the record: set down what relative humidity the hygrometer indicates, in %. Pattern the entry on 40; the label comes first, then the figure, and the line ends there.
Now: 70
